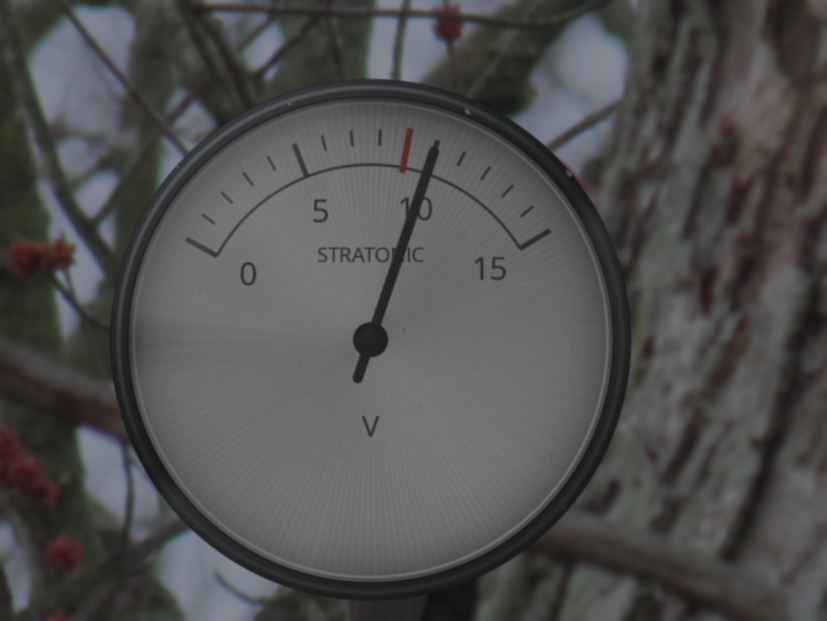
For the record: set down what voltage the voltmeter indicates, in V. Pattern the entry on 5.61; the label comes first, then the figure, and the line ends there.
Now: 10
